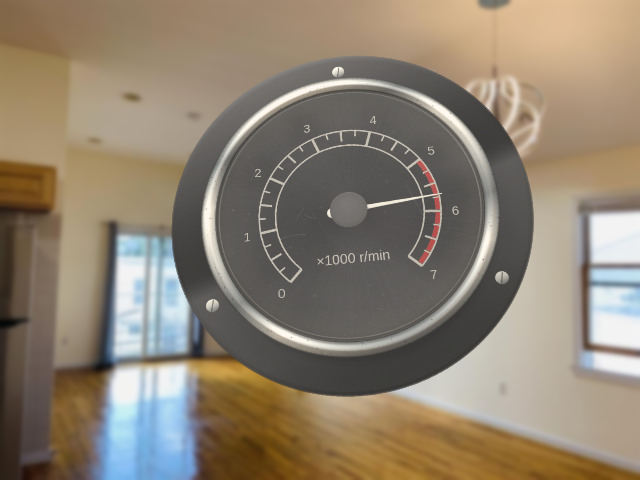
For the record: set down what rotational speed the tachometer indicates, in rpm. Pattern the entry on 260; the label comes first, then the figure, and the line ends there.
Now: 5750
